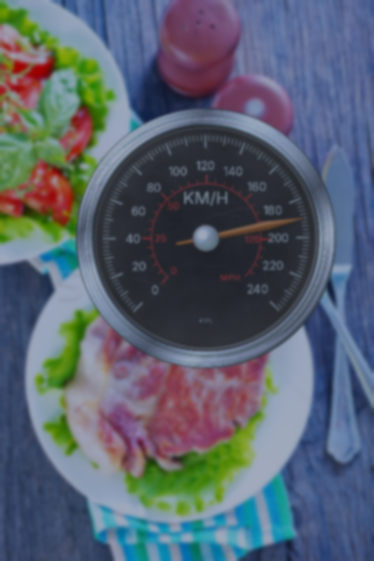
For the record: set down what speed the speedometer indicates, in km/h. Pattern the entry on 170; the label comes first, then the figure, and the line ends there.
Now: 190
